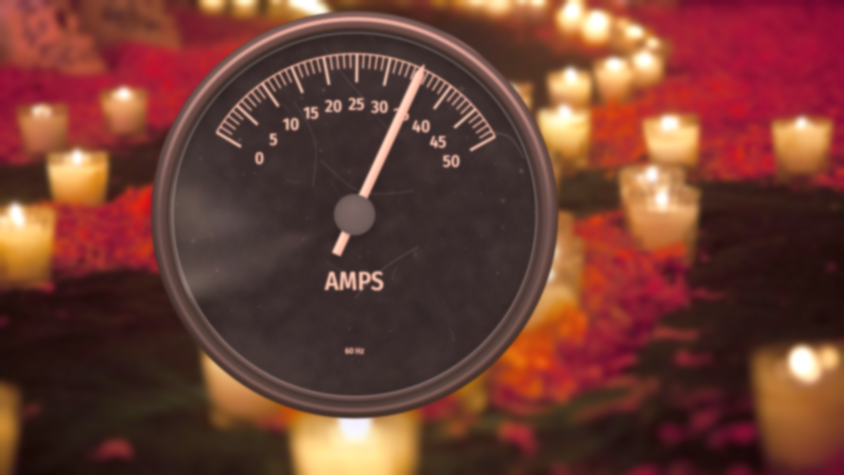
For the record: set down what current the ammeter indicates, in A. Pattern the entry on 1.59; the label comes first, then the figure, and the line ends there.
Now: 35
